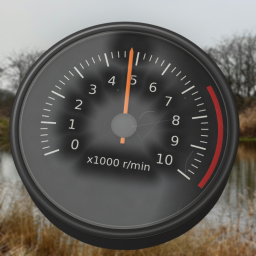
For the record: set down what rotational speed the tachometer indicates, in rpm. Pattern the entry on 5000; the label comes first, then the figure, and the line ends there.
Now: 4800
